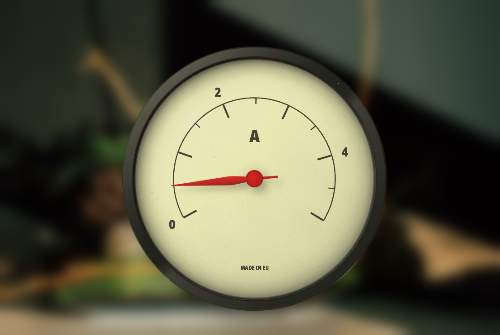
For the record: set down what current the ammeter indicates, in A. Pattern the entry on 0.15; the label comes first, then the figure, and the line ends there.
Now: 0.5
